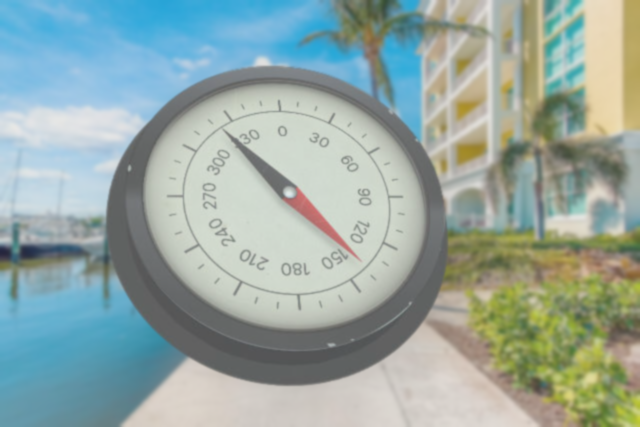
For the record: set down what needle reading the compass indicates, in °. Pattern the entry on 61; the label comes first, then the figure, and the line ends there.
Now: 140
